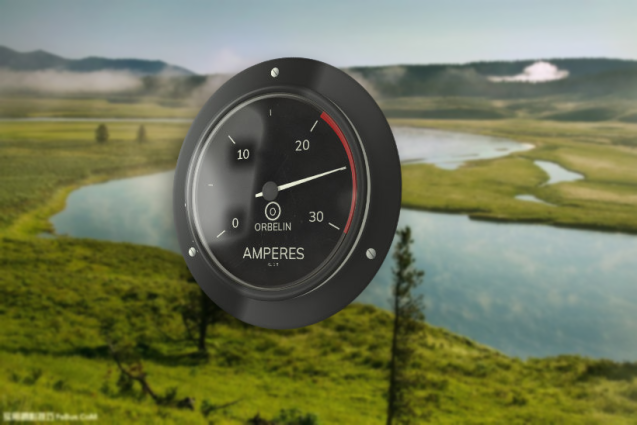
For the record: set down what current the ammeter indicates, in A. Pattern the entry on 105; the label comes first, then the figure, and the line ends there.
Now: 25
